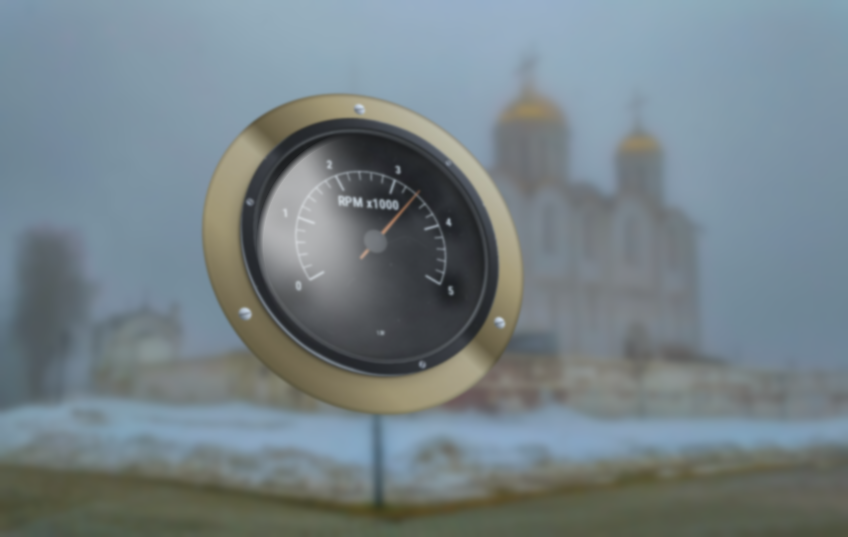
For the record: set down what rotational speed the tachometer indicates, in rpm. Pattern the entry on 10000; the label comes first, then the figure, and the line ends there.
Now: 3400
